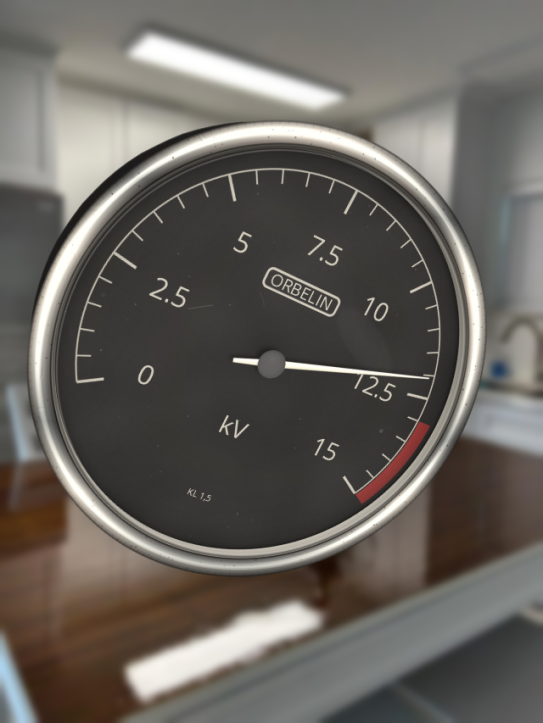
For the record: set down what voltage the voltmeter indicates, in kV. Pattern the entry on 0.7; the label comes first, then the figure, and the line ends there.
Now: 12
